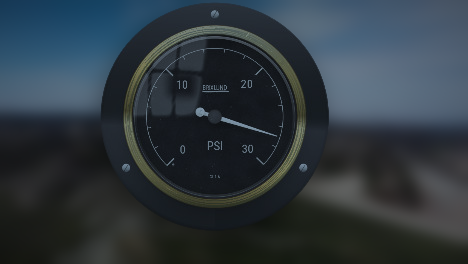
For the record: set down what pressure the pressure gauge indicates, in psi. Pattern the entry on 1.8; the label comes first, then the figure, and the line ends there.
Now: 27
